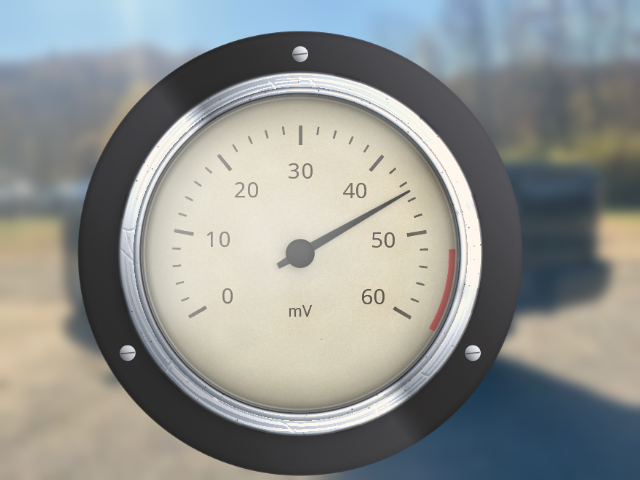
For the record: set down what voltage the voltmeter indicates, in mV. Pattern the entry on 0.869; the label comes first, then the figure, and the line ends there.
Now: 45
